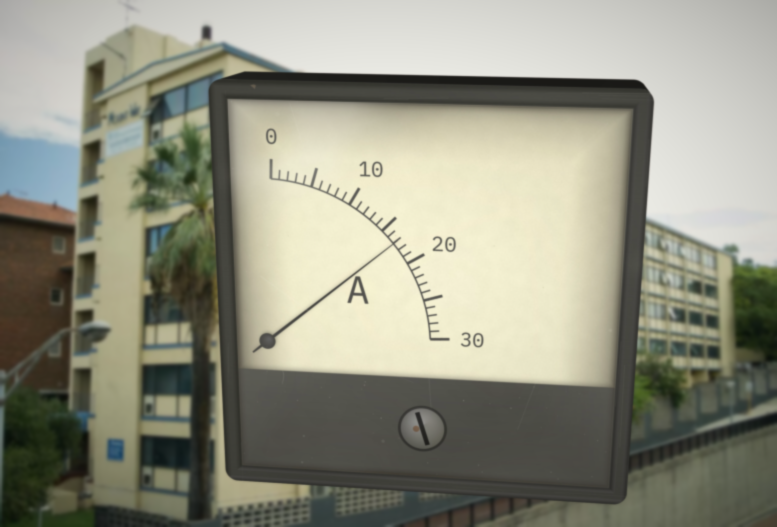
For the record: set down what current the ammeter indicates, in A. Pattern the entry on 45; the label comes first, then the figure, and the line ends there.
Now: 17
